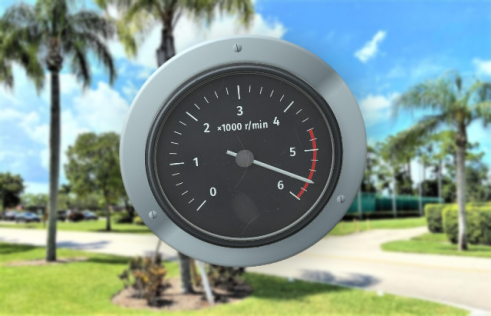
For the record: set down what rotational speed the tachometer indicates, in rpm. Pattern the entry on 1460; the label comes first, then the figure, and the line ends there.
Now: 5600
